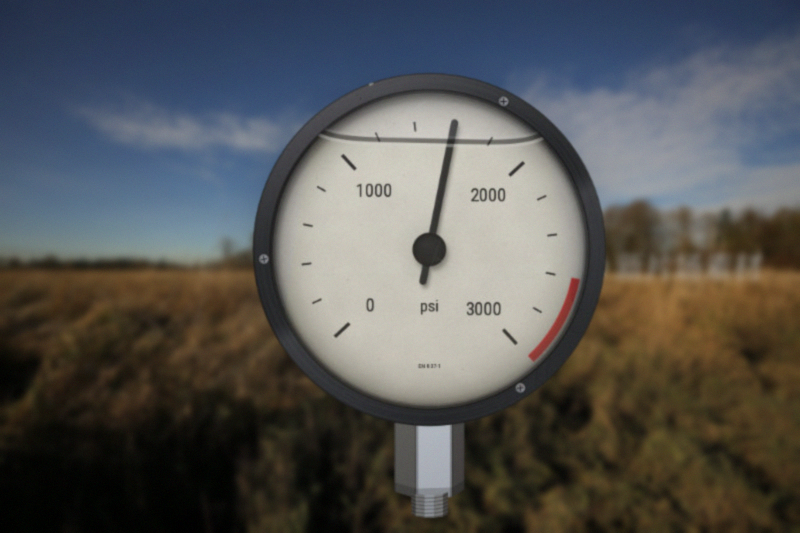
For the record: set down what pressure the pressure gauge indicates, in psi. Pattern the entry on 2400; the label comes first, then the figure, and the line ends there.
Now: 1600
